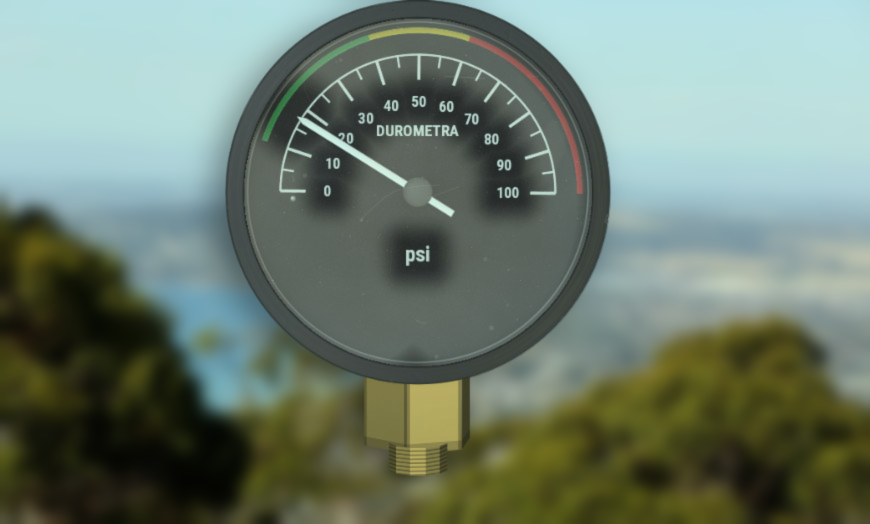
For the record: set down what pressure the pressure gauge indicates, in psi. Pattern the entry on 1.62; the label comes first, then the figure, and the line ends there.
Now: 17.5
